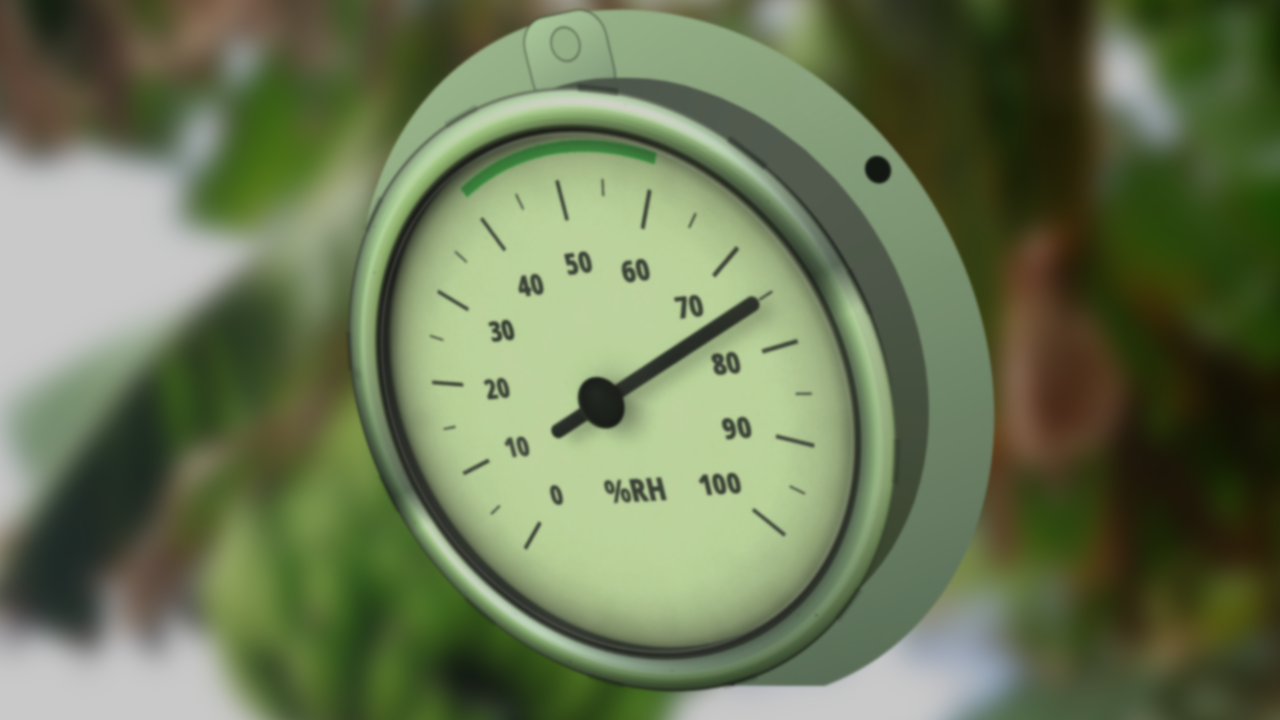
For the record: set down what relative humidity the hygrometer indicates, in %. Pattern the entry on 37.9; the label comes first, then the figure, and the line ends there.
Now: 75
